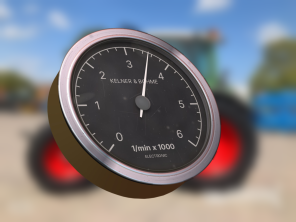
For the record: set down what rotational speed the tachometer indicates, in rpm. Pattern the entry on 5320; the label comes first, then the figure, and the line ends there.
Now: 3500
